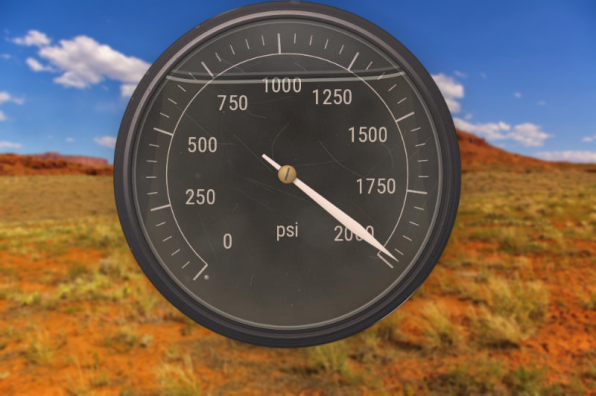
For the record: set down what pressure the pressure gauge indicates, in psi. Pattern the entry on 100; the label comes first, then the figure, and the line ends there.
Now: 1975
